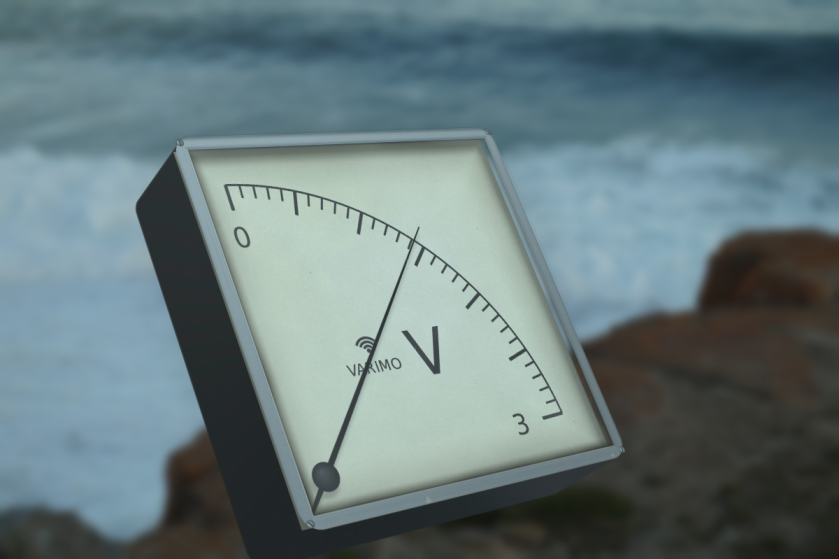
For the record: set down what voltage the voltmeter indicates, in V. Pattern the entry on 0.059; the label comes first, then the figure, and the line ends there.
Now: 1.4
